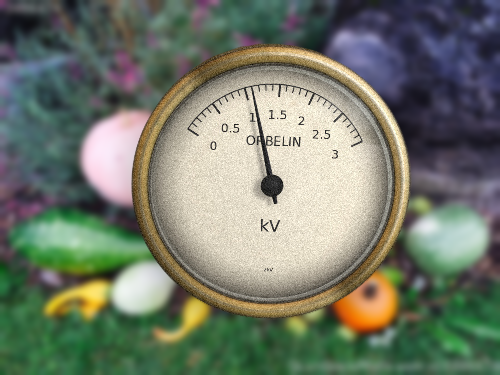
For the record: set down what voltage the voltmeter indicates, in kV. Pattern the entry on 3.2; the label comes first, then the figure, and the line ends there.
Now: 1.1
